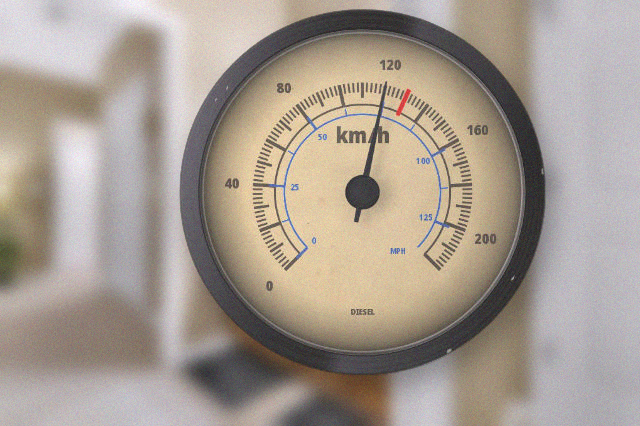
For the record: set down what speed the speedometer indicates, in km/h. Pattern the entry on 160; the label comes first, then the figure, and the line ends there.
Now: 120
